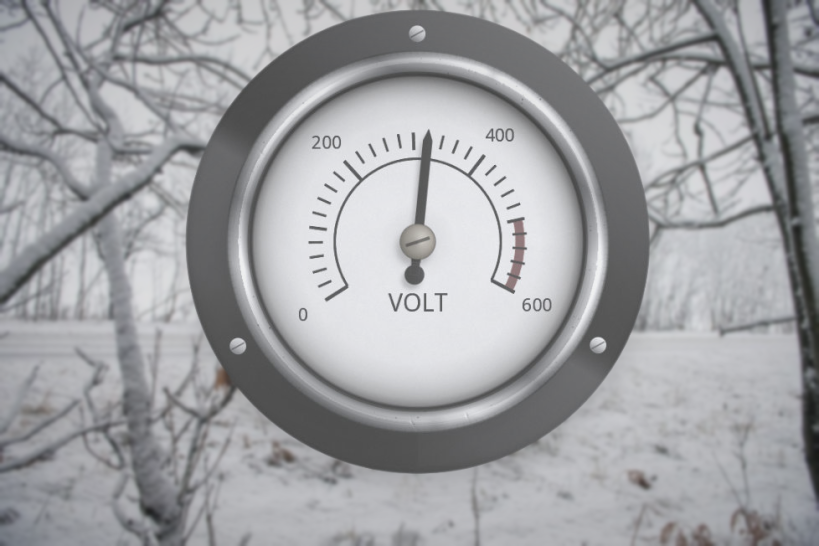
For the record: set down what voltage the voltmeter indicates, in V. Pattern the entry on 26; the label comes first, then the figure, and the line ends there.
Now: 320
